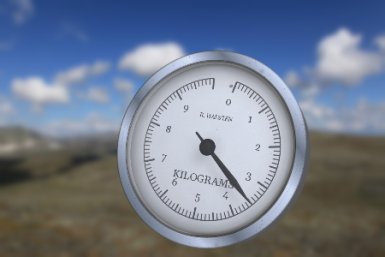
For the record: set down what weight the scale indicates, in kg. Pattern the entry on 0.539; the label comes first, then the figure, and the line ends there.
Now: 3.5
